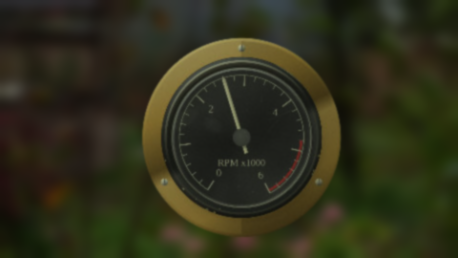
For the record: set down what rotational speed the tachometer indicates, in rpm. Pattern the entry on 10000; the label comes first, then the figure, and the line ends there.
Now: 2600
